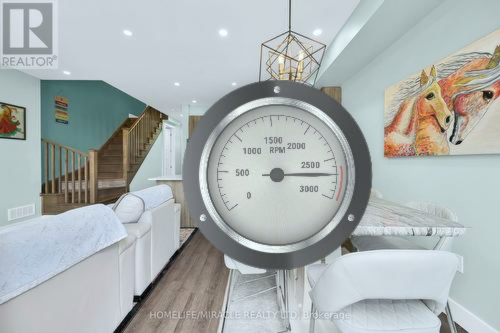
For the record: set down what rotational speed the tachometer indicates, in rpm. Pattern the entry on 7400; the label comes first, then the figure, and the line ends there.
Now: 2700
